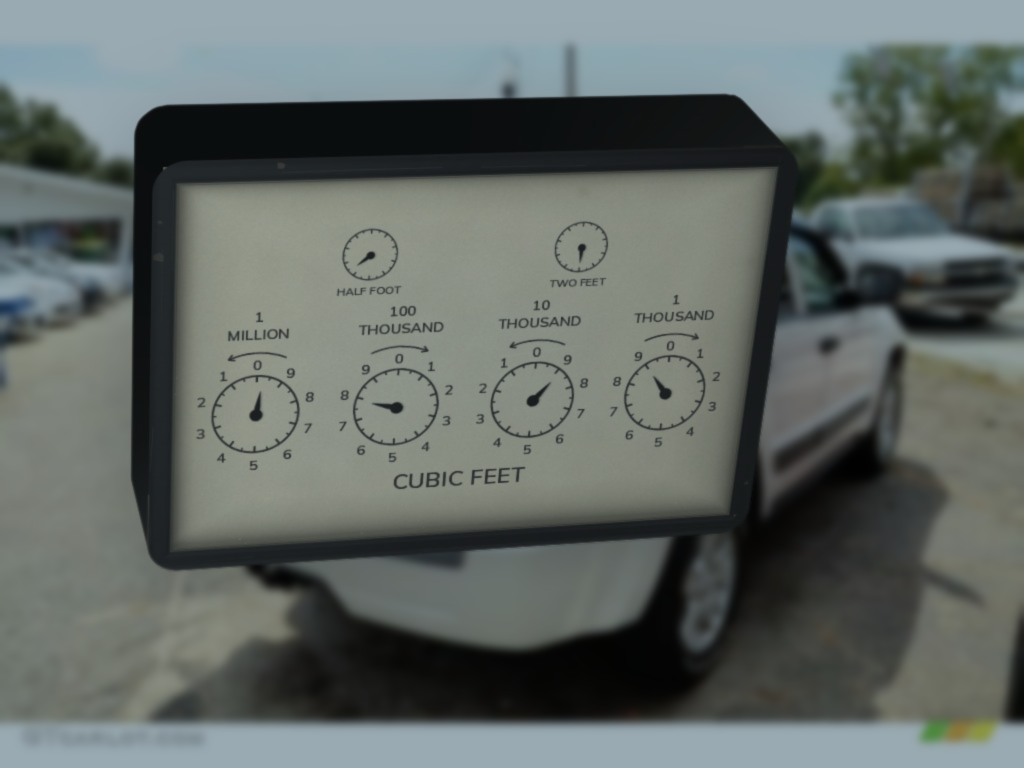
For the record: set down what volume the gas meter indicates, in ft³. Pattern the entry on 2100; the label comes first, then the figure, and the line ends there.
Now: 978900
